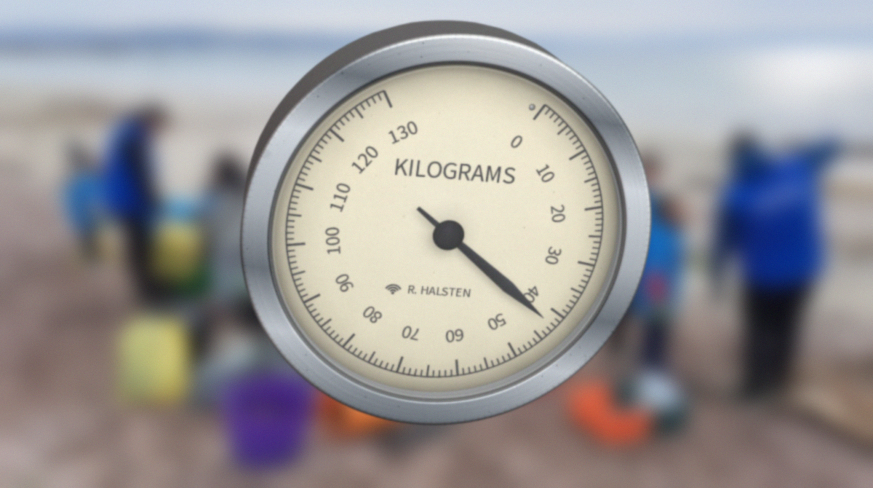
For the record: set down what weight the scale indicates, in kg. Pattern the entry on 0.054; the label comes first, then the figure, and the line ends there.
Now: 42
